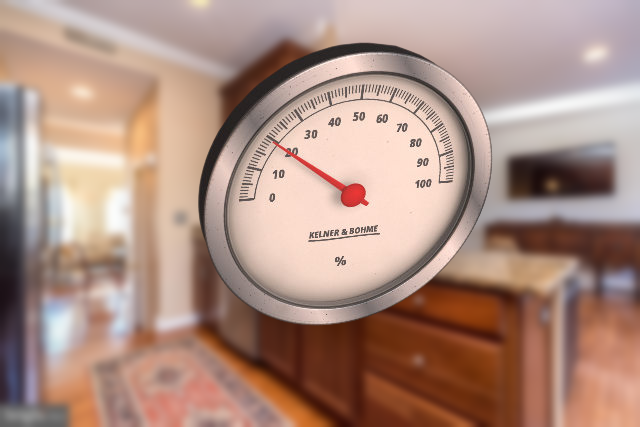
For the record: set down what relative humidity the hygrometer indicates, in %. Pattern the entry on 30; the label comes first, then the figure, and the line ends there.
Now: 20
